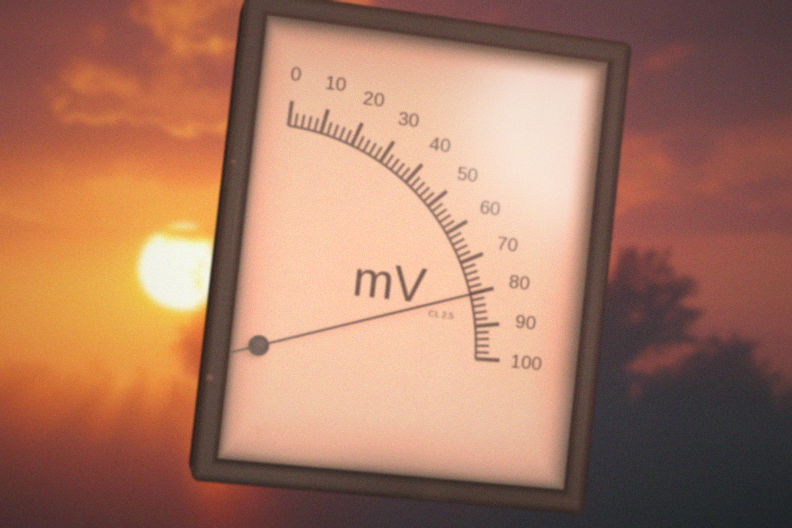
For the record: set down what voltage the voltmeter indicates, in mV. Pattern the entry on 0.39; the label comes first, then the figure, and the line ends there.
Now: 80
